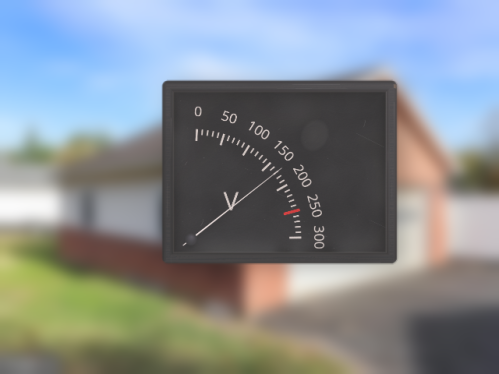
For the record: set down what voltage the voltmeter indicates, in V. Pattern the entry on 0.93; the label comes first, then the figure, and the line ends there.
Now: 170
